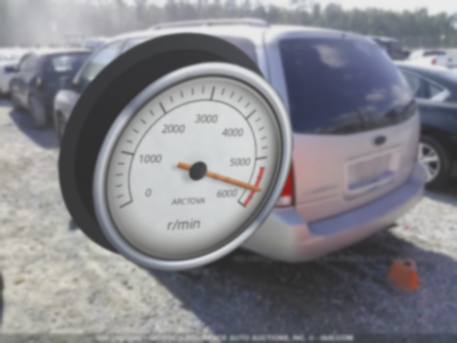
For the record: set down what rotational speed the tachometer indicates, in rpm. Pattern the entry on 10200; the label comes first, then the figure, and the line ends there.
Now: 5600
